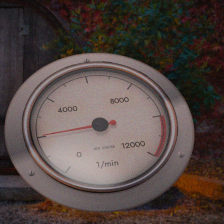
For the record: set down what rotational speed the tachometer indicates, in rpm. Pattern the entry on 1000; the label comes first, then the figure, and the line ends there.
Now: 2000
